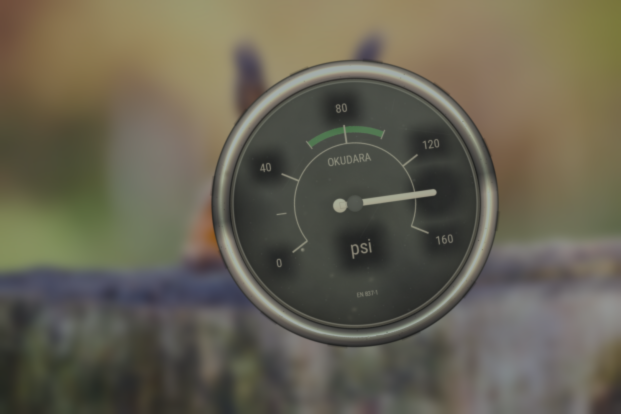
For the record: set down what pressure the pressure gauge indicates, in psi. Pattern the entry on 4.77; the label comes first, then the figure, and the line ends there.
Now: 140
